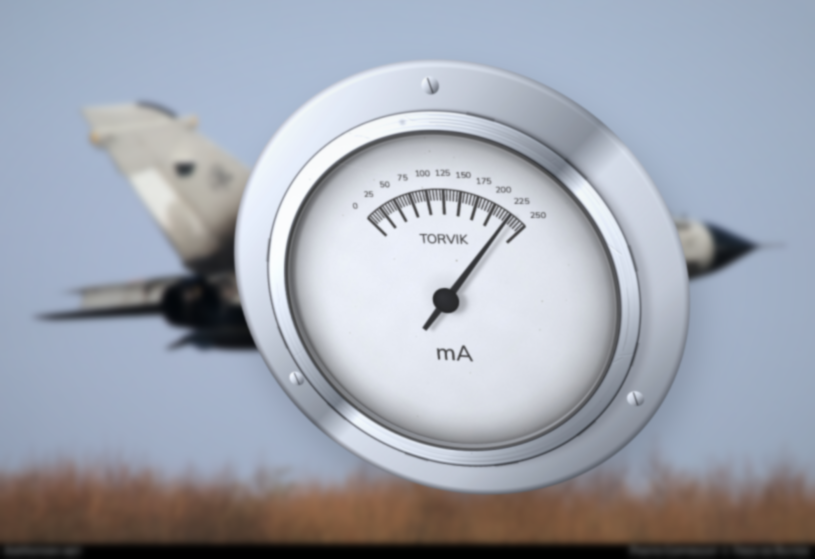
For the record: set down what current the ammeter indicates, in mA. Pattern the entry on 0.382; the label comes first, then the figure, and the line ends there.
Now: 225
